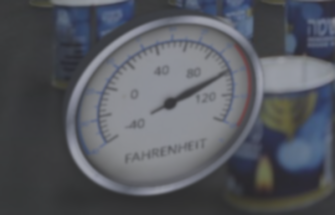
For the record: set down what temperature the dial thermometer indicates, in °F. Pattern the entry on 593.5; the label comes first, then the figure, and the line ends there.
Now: 100
